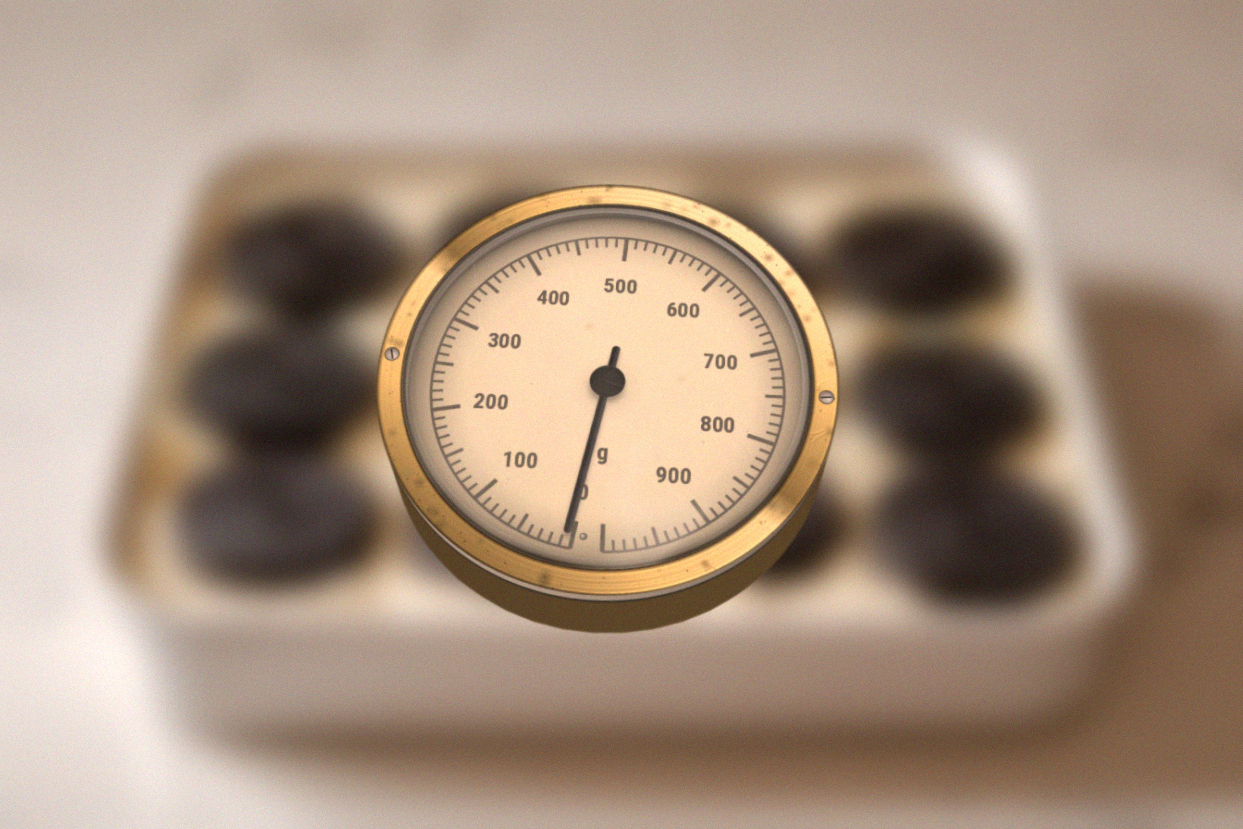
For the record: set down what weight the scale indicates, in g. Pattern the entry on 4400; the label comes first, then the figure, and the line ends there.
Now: 5
